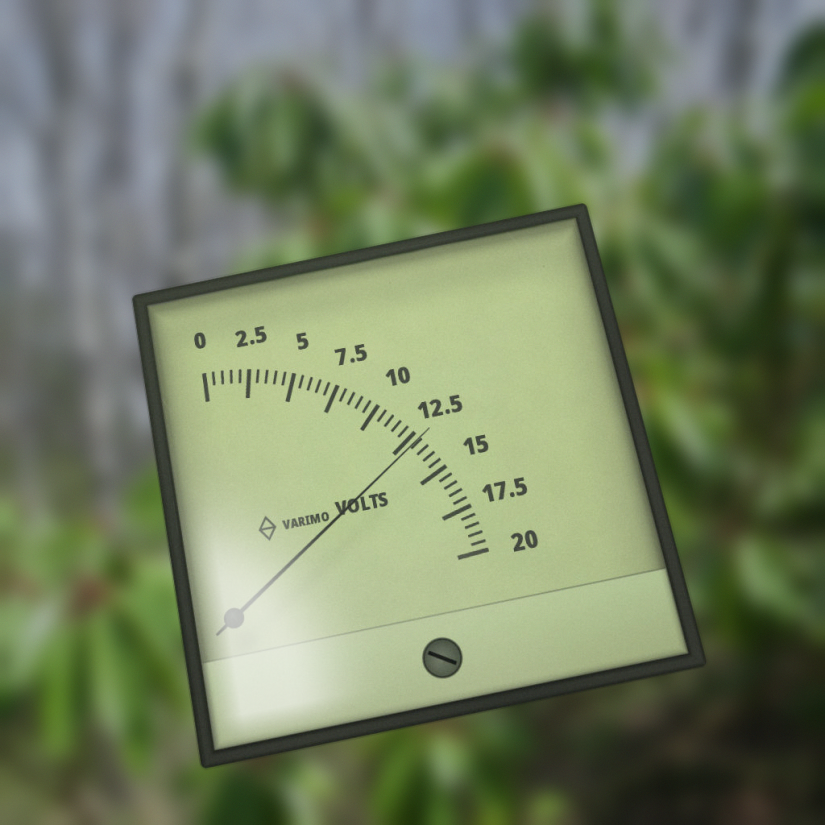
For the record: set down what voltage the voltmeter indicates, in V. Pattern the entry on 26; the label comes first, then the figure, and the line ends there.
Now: 13
